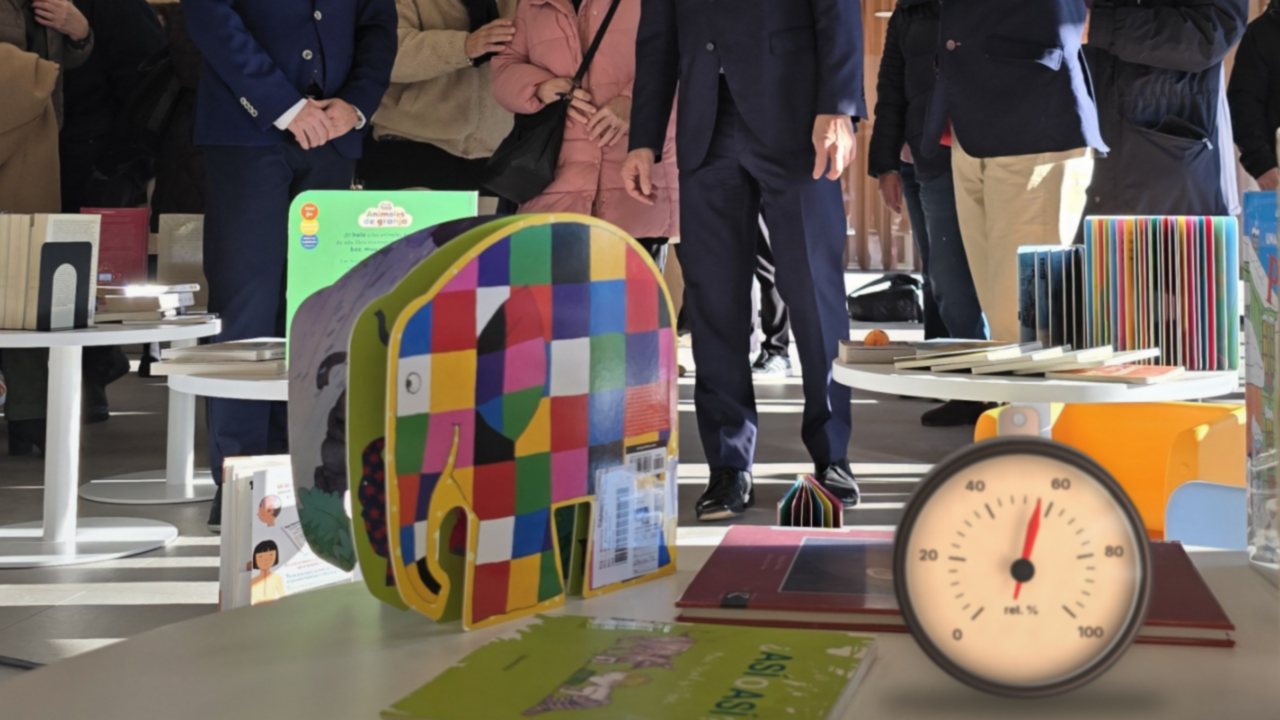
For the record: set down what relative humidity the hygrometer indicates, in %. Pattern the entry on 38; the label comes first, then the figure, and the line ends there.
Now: 56
